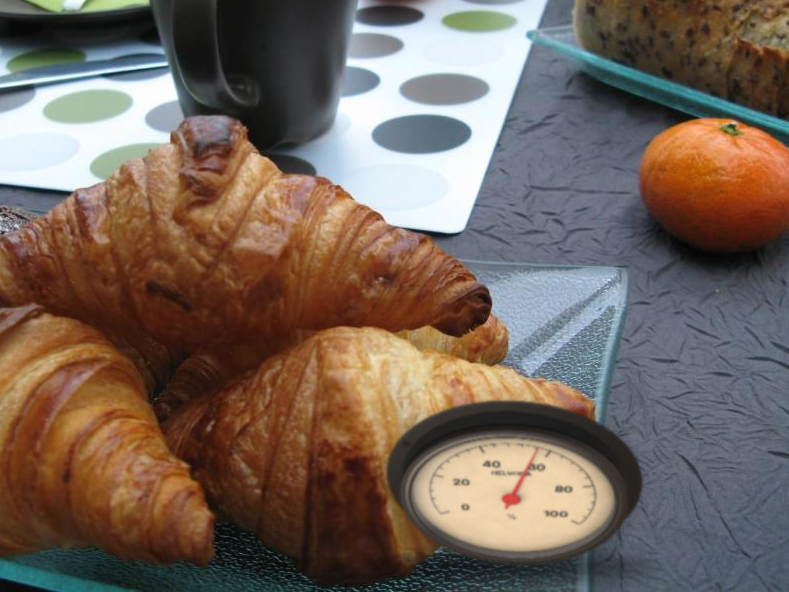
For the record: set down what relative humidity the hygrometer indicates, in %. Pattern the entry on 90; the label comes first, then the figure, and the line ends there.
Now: 56
